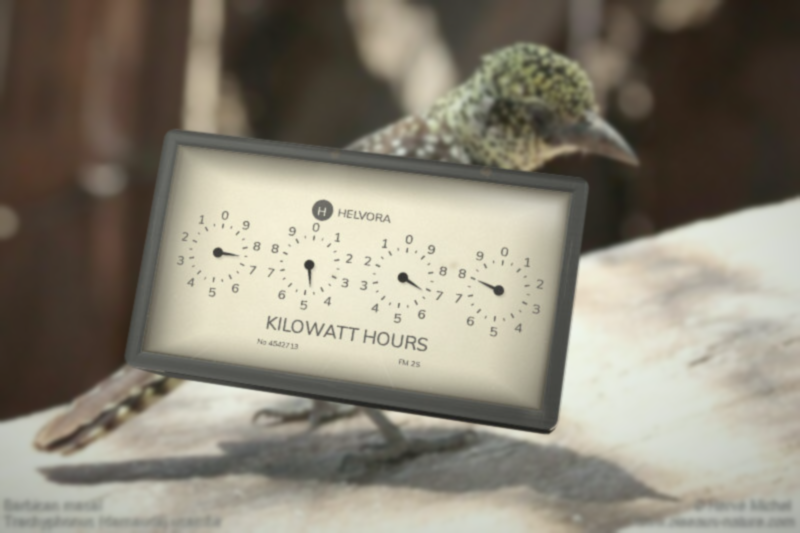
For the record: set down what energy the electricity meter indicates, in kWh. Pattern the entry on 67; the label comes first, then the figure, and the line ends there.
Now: 7468
